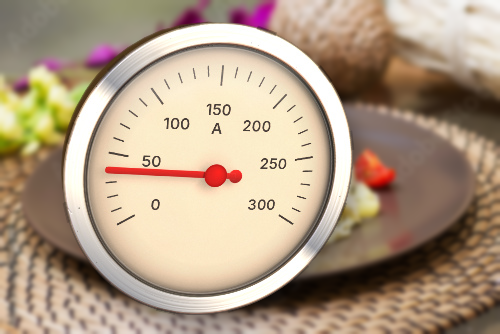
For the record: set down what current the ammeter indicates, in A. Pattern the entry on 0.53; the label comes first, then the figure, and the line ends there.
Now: 40
